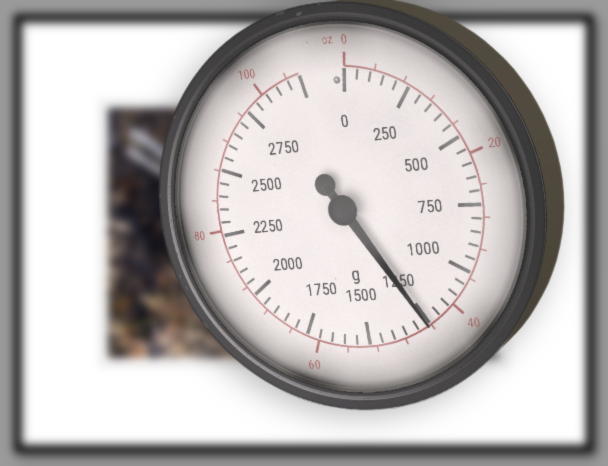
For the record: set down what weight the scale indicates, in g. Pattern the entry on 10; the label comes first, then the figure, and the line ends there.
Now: 1250
